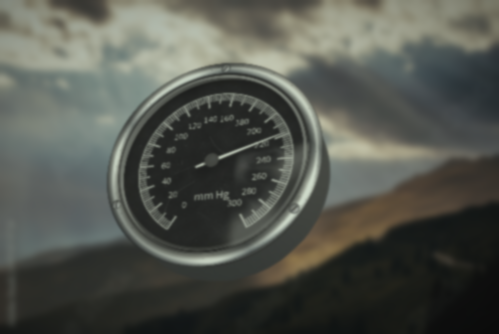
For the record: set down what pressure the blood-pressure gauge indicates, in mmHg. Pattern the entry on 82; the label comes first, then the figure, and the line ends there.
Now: 220
